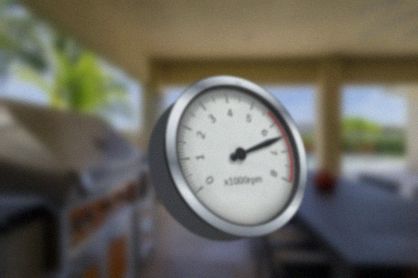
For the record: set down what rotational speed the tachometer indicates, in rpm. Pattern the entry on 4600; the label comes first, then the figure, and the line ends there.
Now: 6500
